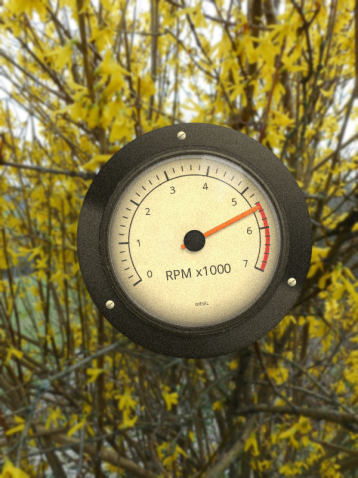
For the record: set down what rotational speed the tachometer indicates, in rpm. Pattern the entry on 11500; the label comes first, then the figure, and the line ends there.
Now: 5500
